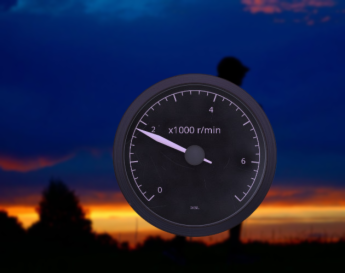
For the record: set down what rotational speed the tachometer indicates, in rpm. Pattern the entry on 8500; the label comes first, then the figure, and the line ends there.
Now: 1800
